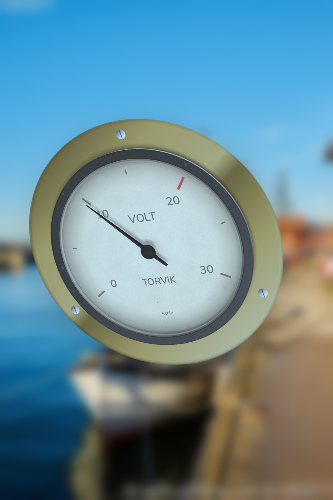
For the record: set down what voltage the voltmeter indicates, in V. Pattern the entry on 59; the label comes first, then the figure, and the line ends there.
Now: 10
